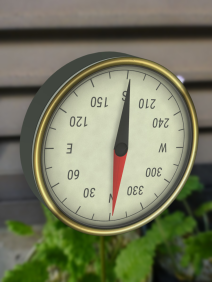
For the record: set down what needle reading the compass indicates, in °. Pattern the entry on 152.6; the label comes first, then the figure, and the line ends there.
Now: 0
